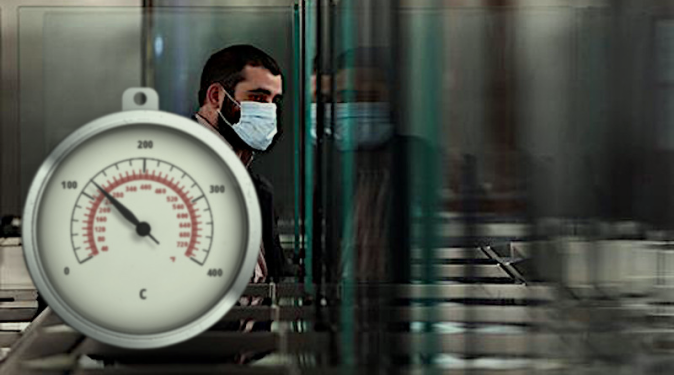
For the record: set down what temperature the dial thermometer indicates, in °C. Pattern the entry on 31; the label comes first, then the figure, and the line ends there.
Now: 120
